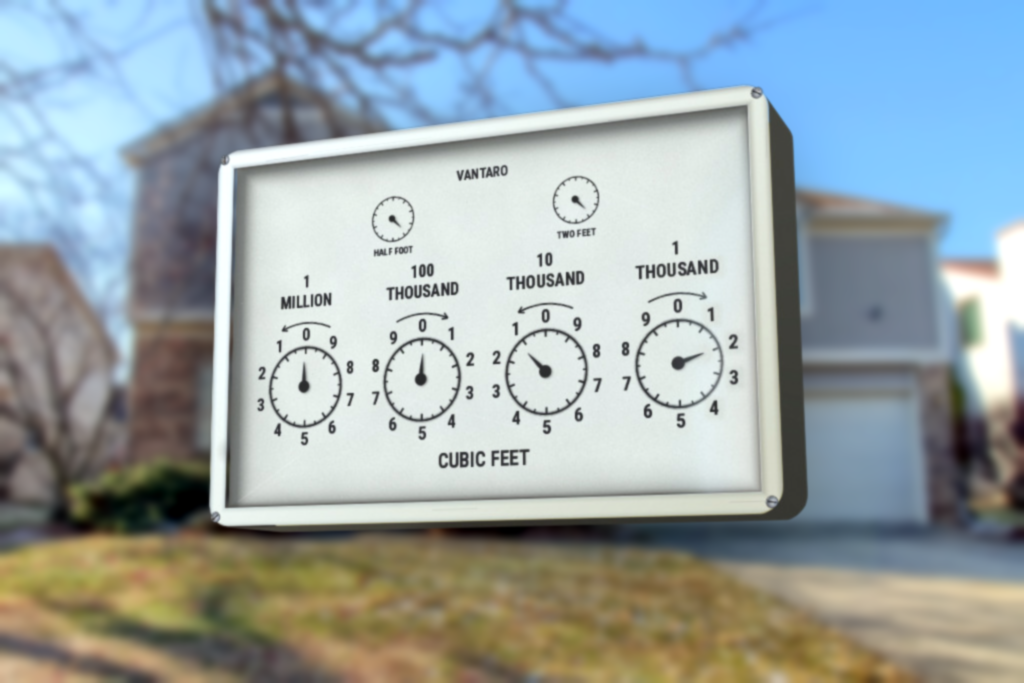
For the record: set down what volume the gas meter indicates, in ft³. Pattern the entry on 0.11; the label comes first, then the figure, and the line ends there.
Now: 1200
